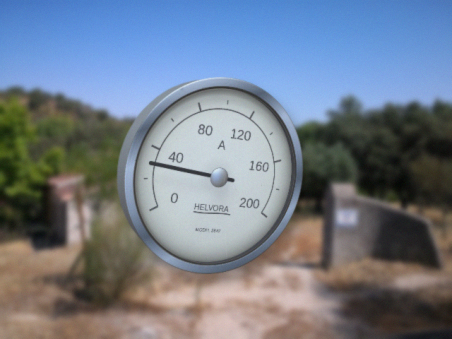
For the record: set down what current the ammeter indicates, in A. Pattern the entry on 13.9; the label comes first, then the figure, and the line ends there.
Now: 30
